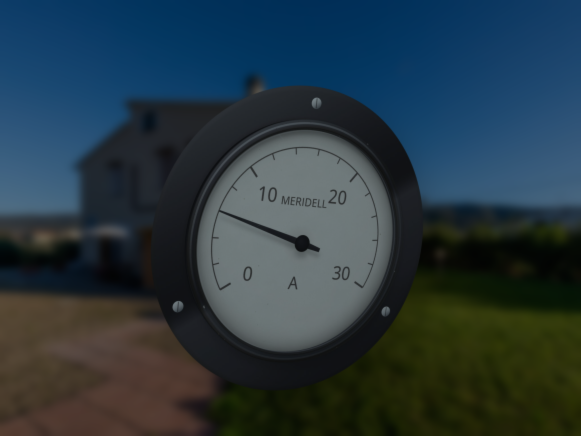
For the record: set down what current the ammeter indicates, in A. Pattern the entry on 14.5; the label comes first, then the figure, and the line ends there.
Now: 6
